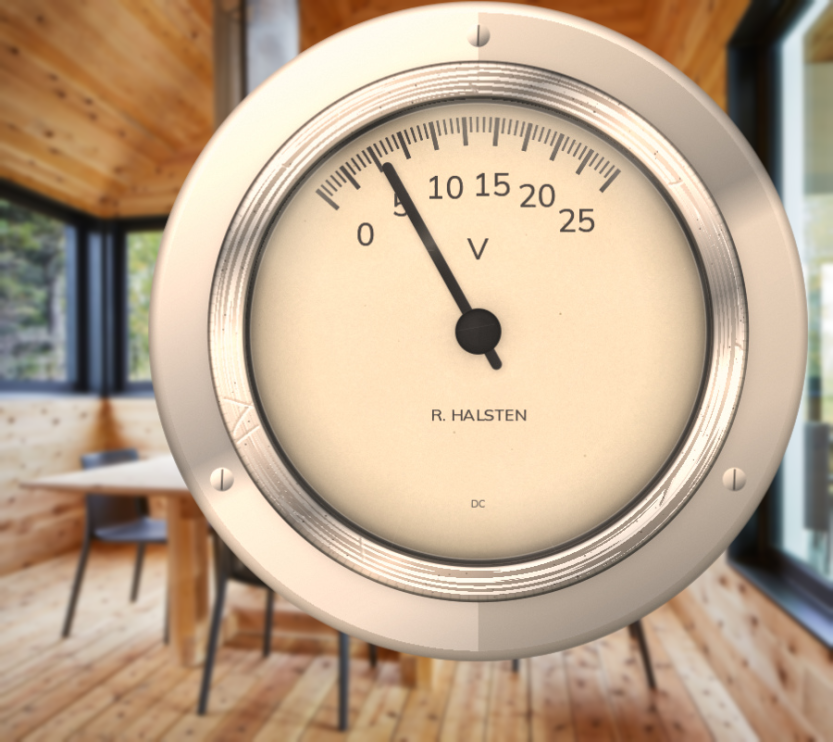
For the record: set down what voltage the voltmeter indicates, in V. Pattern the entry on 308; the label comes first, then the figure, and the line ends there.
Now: 5.5
